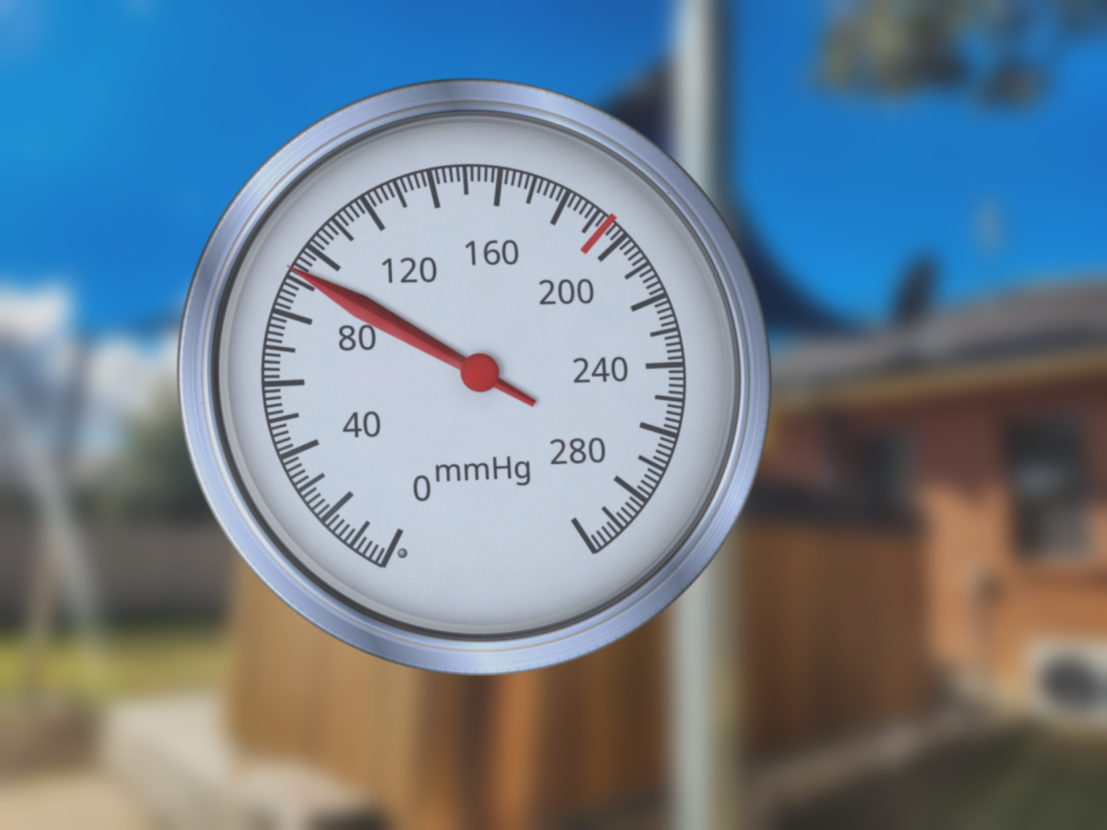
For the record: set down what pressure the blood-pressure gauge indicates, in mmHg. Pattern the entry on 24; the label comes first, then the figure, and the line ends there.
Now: 92
